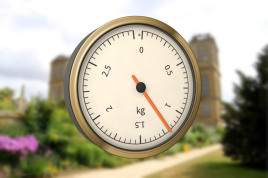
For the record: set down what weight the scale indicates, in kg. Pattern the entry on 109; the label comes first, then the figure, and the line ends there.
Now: 1.2
